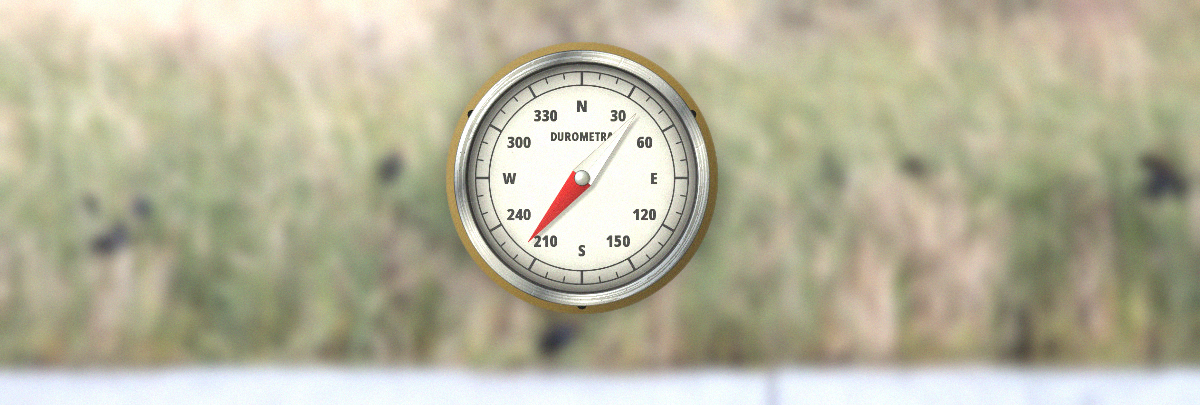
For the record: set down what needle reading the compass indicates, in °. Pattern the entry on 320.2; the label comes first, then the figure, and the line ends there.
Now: 220
